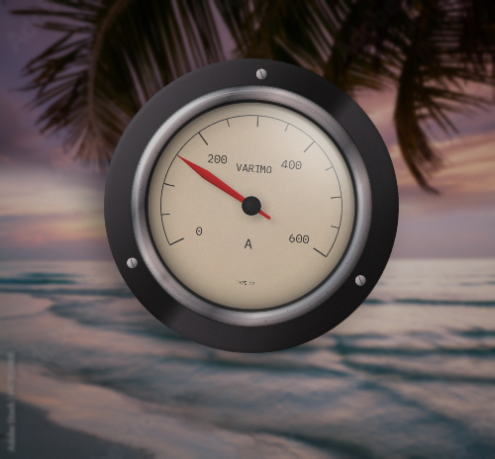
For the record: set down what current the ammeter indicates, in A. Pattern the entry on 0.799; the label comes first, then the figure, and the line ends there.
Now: 150
